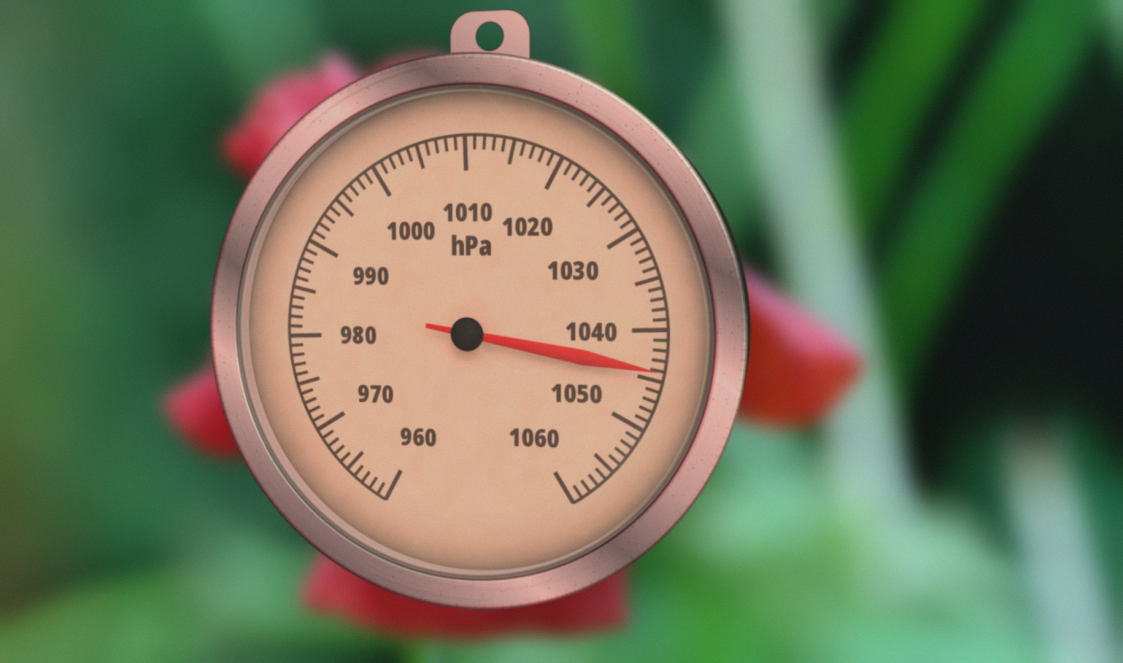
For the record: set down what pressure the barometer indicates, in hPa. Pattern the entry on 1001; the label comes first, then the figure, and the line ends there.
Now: 1044
